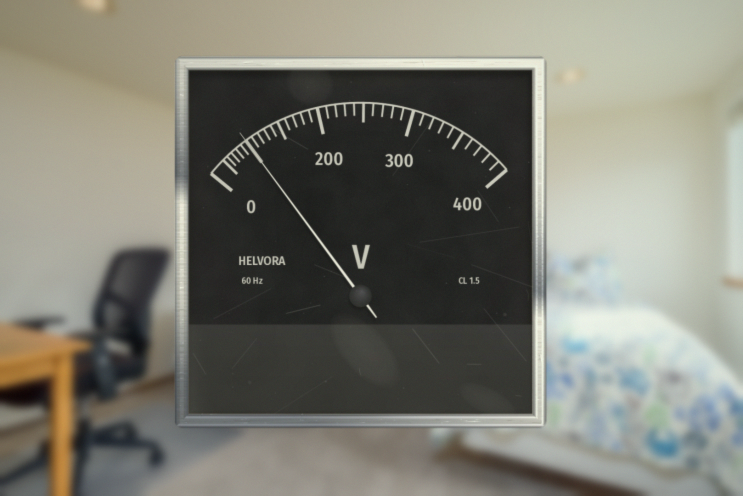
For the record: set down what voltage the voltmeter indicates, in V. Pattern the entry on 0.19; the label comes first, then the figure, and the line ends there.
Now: 100
